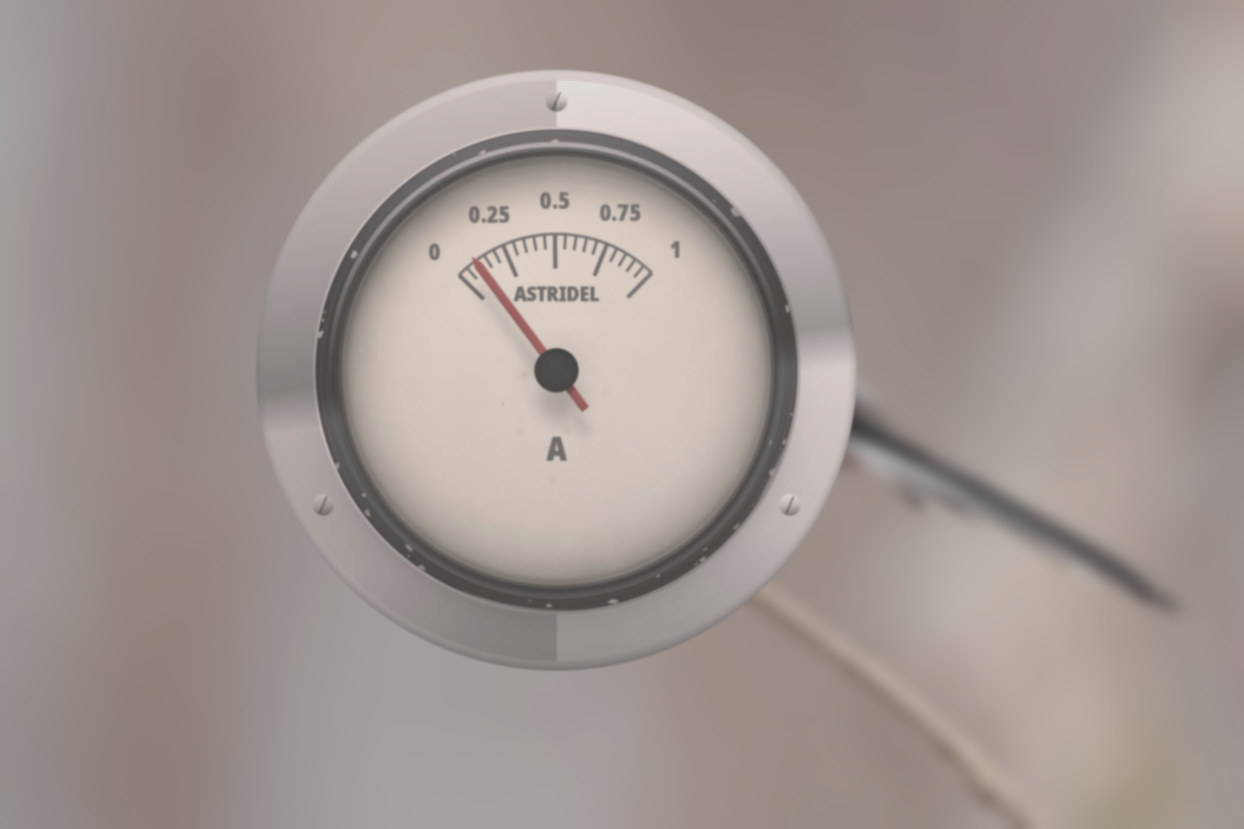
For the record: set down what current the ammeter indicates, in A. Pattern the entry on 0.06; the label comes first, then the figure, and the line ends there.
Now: 0.1
